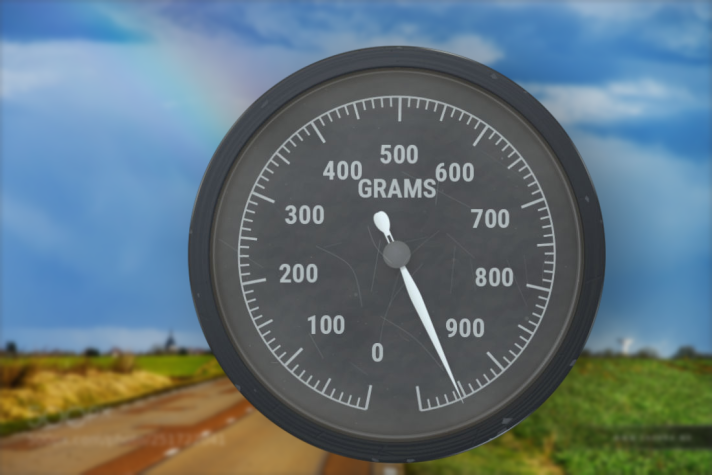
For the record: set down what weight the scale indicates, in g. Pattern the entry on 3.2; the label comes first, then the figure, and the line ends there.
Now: 955
